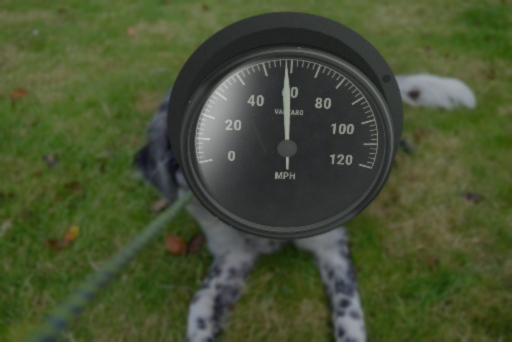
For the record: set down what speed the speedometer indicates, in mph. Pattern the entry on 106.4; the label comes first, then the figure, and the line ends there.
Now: 58
